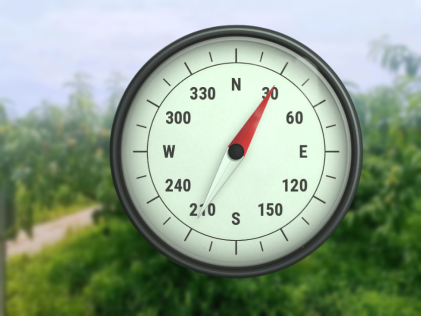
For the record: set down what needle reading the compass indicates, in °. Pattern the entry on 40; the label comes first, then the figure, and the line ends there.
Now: 30
